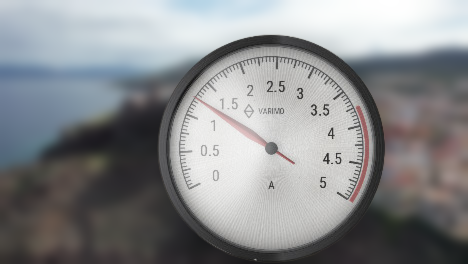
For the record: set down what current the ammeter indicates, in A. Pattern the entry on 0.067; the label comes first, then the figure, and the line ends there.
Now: 1.25
